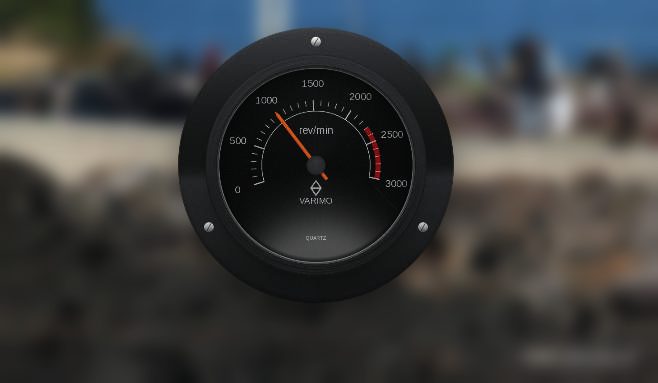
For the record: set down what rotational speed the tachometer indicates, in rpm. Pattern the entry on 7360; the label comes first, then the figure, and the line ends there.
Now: 1000
